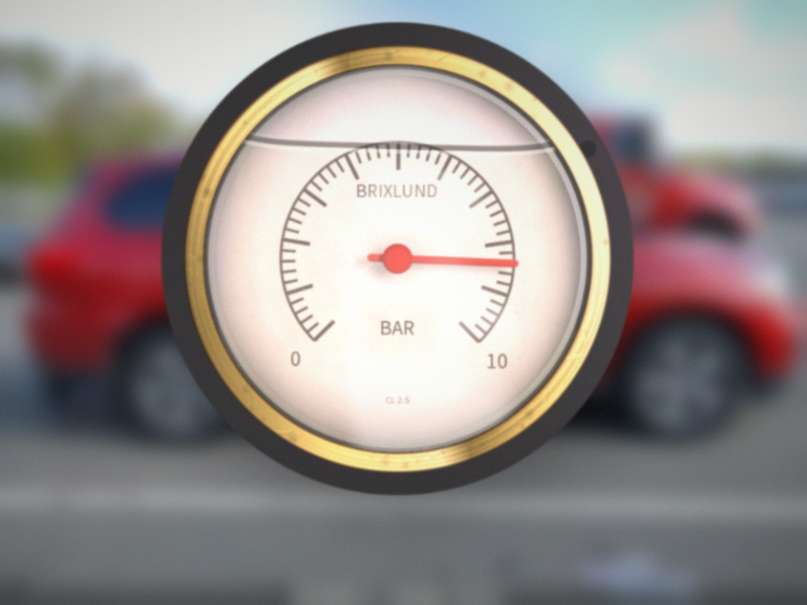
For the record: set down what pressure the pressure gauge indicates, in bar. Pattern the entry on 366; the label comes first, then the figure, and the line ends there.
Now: 8.4
